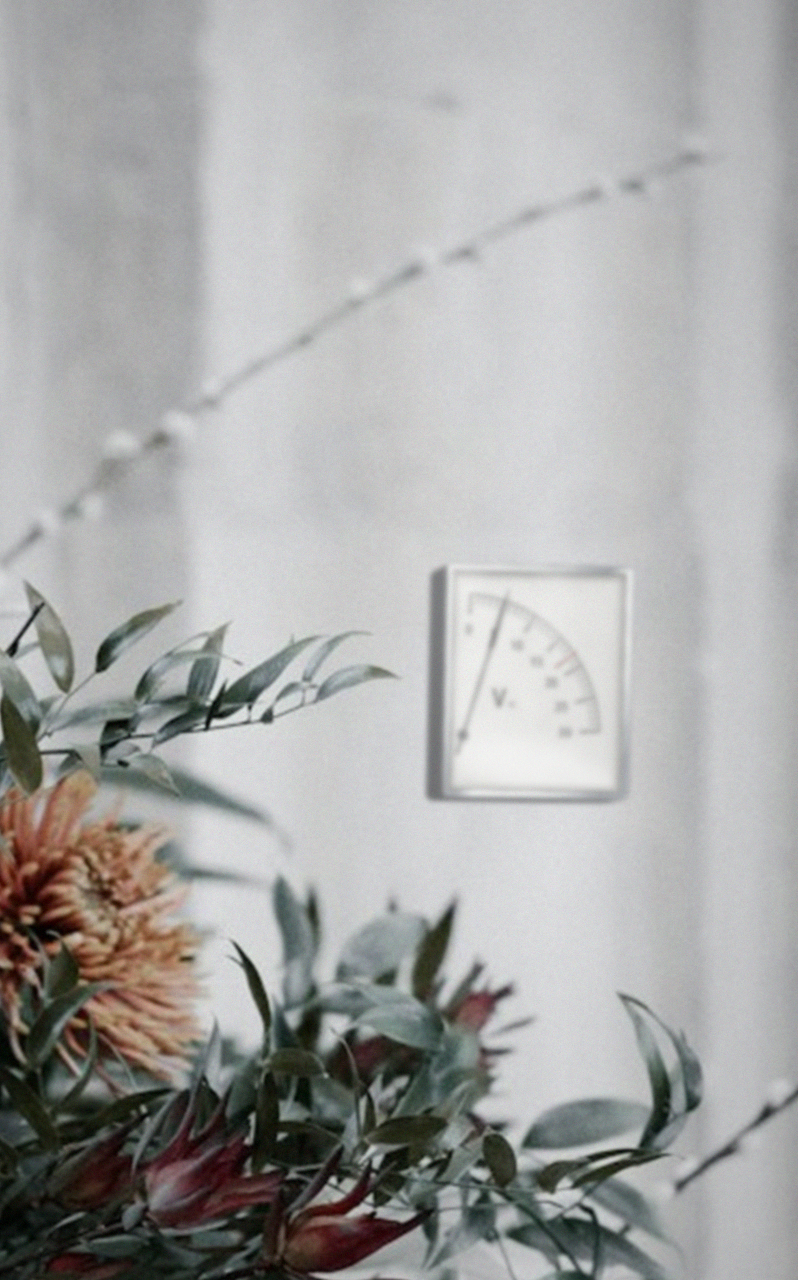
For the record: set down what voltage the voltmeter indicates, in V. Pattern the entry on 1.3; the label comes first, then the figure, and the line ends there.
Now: 5
